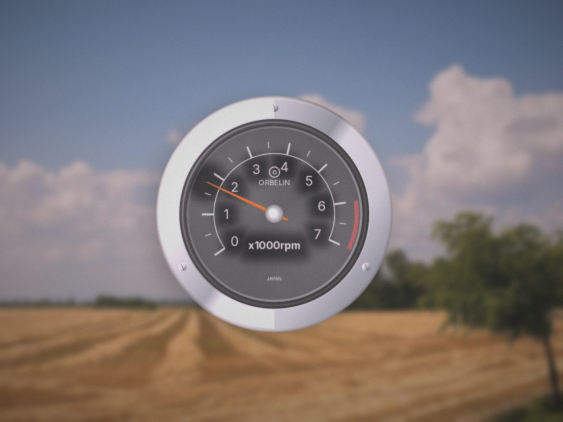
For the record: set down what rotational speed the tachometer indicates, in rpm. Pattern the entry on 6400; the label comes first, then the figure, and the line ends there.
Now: 1750
